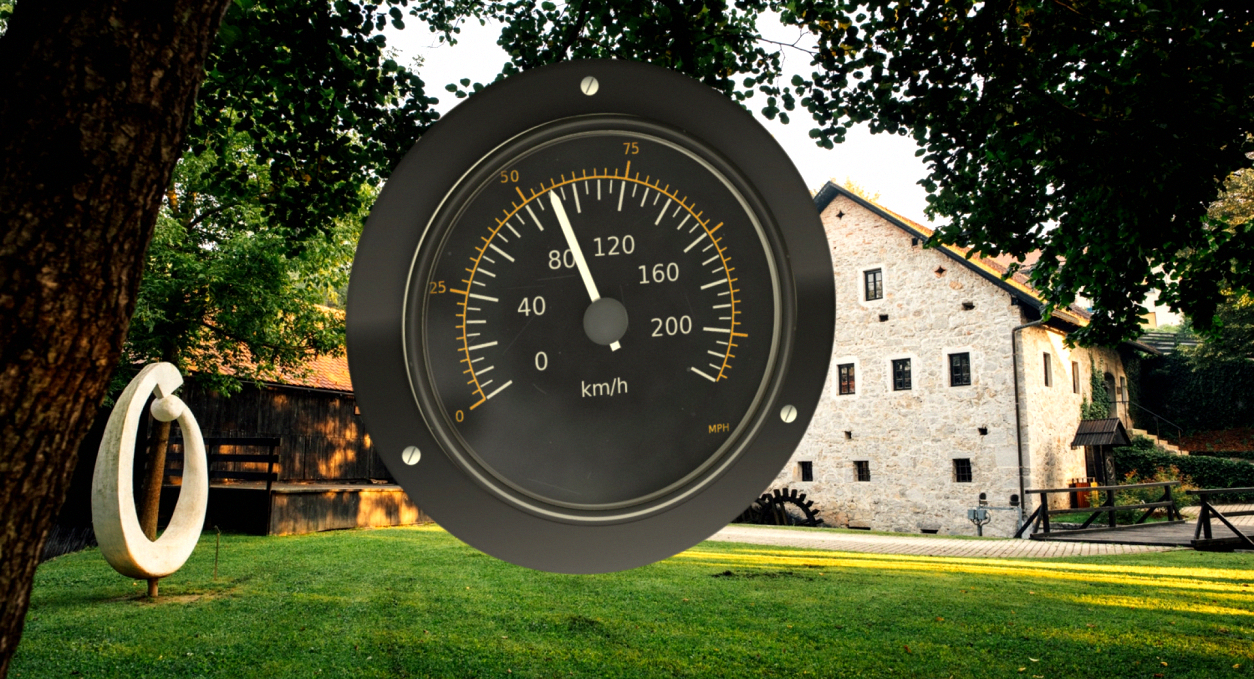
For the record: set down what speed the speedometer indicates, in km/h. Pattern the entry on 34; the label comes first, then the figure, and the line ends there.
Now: 90
